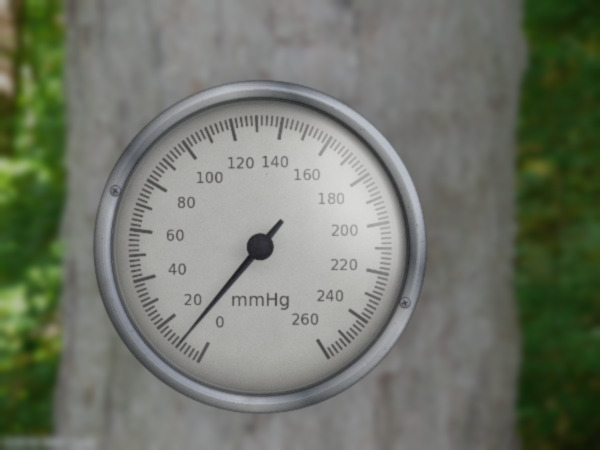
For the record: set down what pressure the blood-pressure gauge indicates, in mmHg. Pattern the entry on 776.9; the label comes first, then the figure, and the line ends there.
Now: 10
